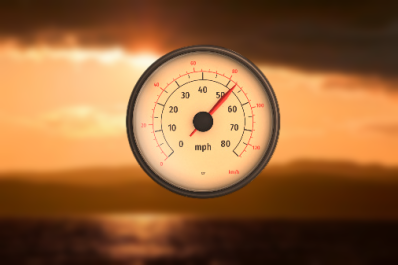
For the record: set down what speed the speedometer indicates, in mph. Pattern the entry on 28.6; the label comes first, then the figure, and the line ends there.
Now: 52.5
